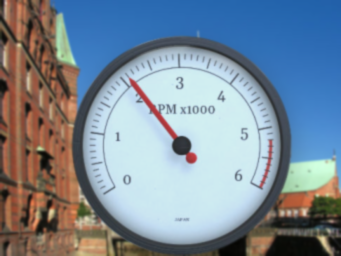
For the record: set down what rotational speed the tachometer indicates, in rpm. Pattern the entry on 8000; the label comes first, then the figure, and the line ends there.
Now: 2100
